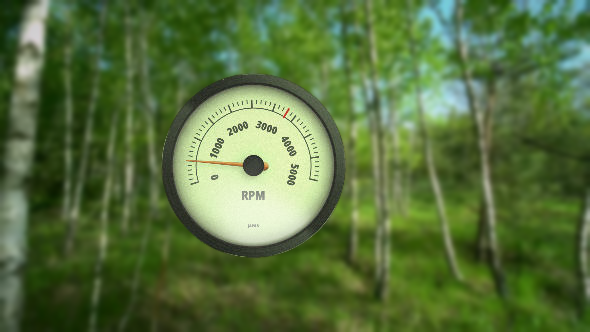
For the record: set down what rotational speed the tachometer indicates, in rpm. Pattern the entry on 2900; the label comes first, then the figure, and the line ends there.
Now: 500
